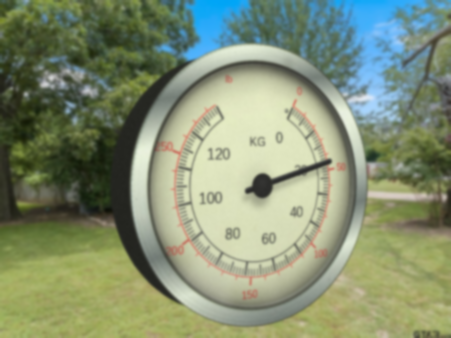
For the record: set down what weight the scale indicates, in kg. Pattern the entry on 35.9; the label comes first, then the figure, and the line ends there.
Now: 20
